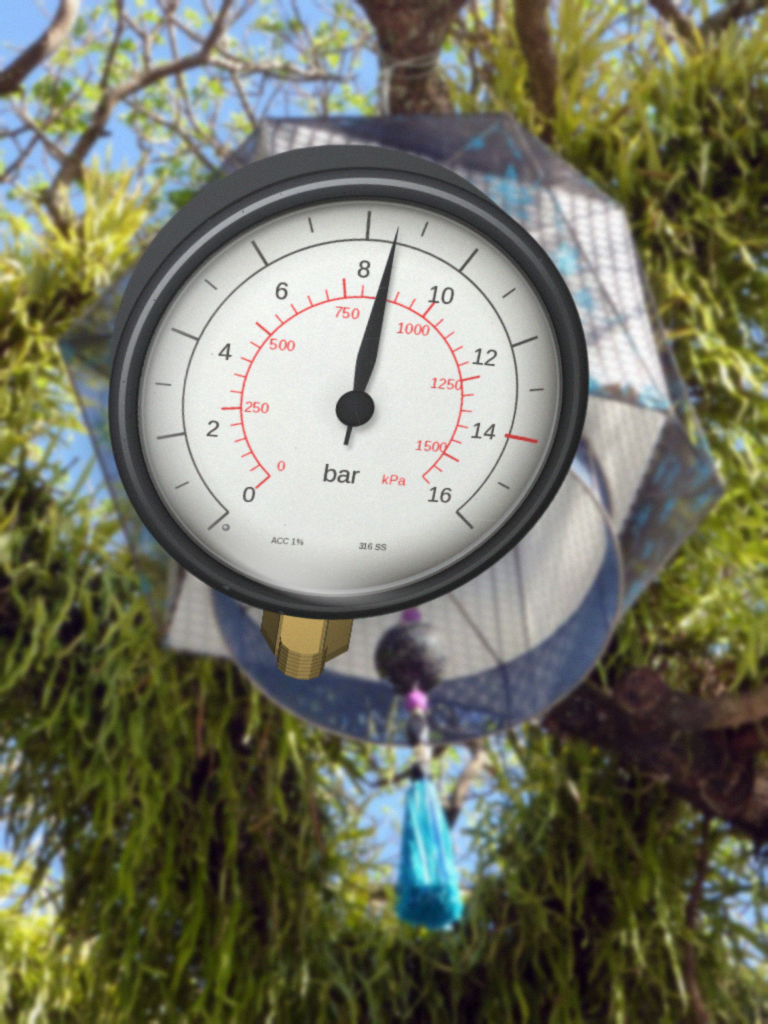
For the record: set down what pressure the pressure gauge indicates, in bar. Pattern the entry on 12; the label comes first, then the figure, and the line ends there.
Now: 8.5
